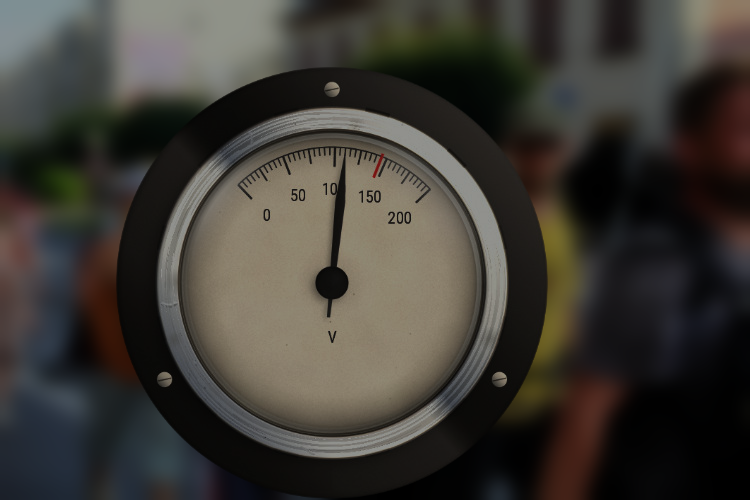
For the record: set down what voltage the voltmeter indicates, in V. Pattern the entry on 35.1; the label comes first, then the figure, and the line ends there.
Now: 110
